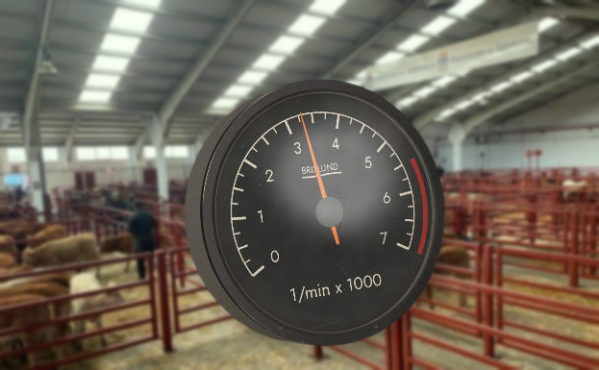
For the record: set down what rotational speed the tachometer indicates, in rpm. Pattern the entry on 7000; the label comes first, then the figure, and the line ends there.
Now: 3250
